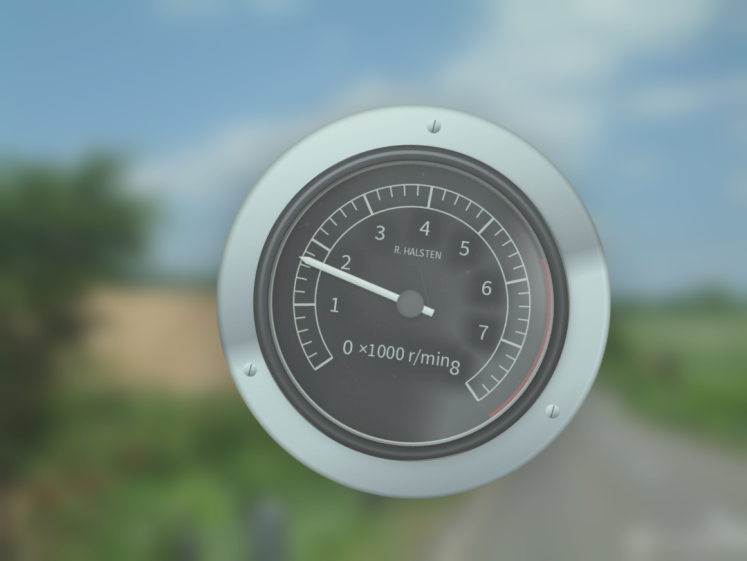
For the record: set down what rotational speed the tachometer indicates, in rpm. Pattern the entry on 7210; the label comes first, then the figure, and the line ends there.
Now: 1700
